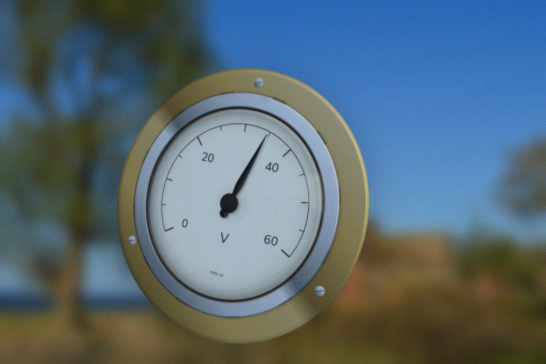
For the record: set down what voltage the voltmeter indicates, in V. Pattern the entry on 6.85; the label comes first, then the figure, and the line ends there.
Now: 35
